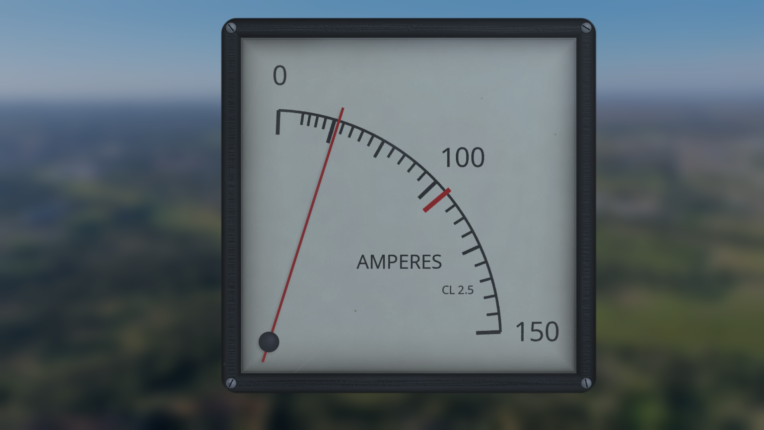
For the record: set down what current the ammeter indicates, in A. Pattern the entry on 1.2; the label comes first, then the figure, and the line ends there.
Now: 52.5
